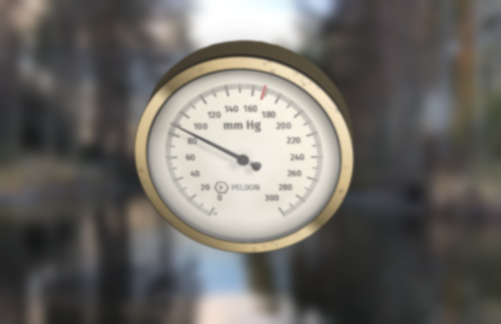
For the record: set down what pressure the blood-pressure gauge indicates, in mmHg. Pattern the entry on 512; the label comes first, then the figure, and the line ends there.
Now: 90
